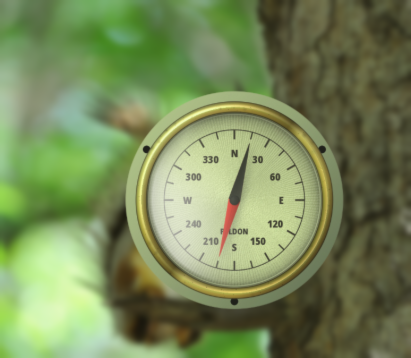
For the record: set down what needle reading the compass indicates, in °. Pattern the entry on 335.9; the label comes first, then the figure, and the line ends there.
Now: 195
